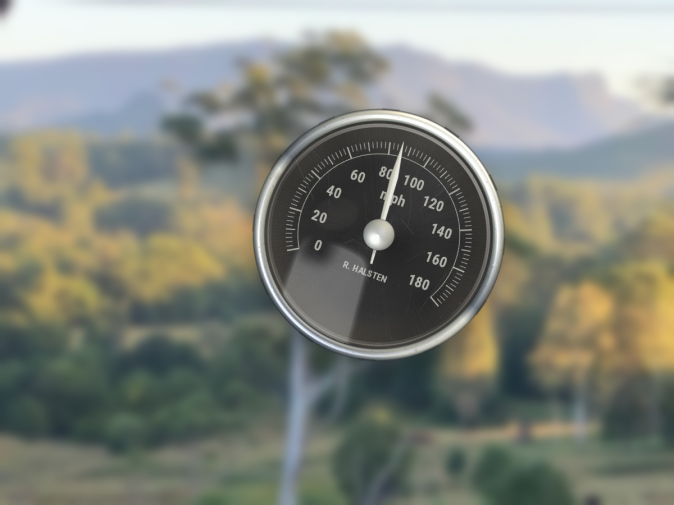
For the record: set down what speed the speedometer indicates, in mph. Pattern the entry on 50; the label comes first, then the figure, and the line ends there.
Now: 86
